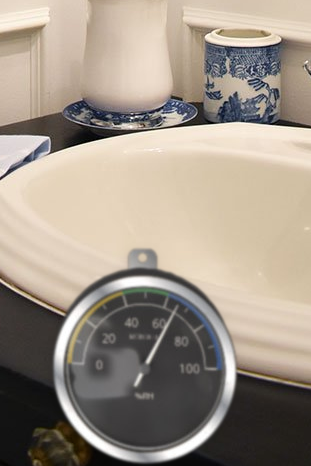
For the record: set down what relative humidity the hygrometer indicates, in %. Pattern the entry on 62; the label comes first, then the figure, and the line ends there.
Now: 65
